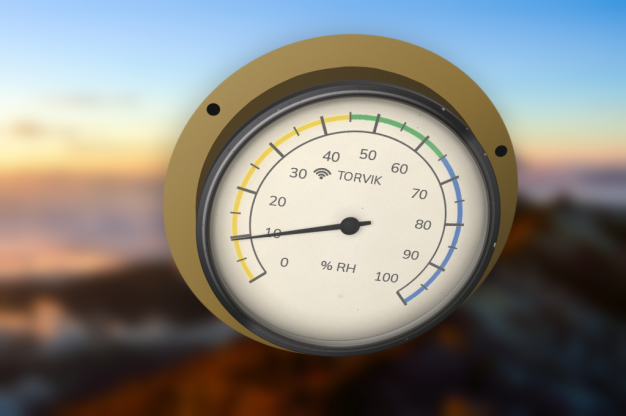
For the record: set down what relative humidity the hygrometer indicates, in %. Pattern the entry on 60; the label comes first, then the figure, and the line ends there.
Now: 10
